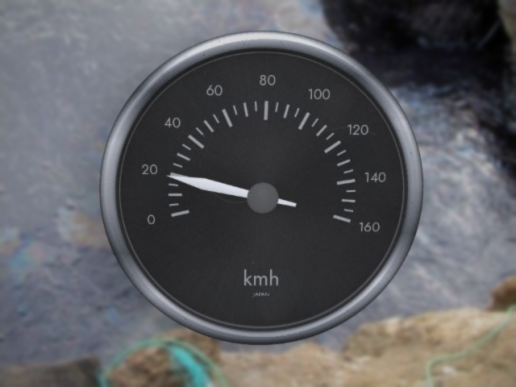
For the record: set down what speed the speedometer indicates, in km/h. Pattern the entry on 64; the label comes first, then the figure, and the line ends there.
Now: 20
